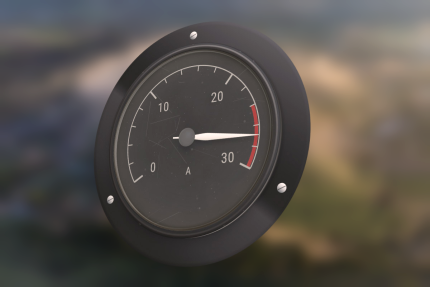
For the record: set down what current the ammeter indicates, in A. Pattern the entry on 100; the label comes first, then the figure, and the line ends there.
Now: 27
